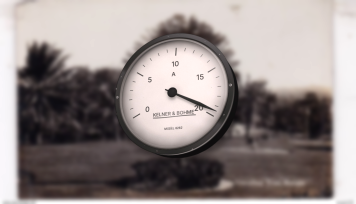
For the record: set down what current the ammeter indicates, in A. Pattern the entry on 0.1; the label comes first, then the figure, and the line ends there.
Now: 19.5
